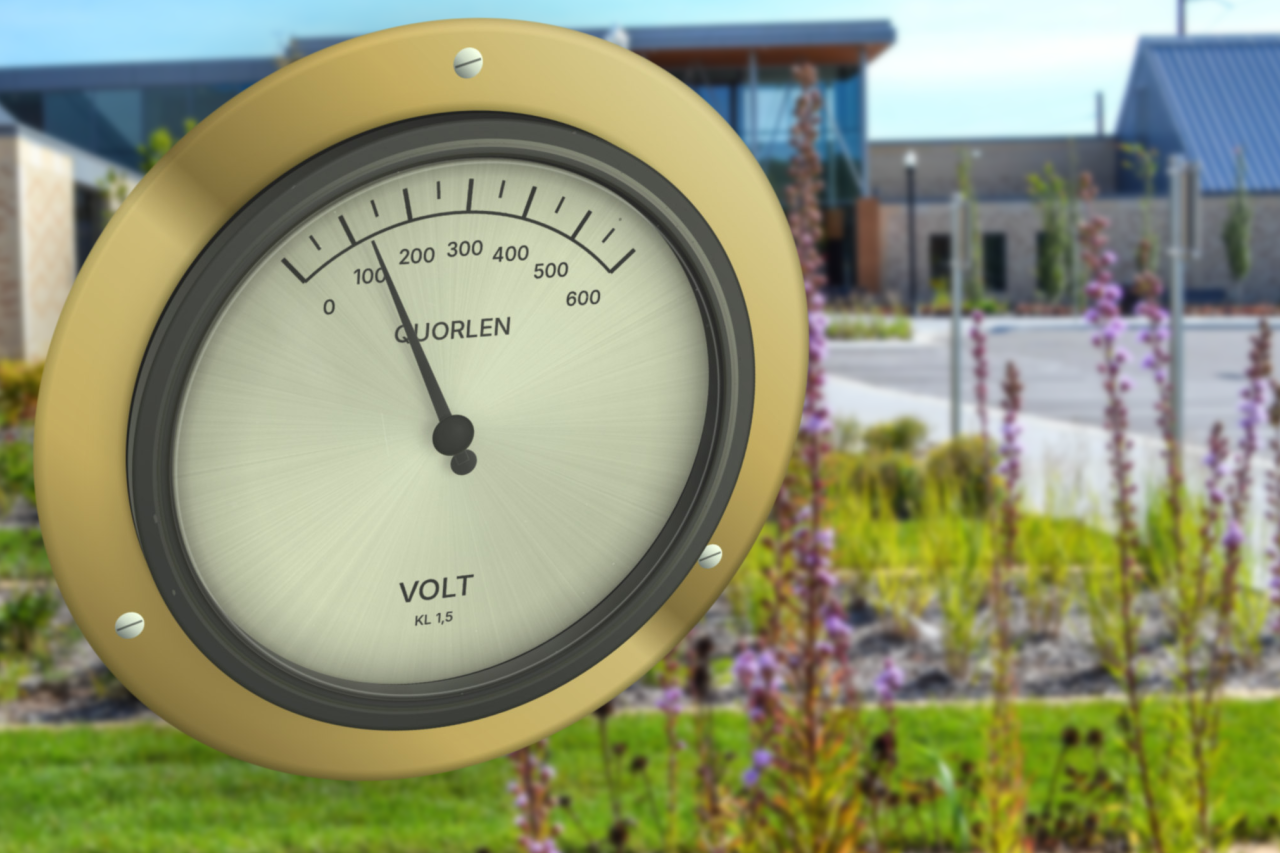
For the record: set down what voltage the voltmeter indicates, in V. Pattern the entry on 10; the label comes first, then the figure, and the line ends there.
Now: 125
